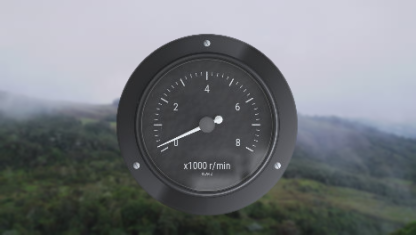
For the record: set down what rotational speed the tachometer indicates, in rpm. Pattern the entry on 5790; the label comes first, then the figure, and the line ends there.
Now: 200
